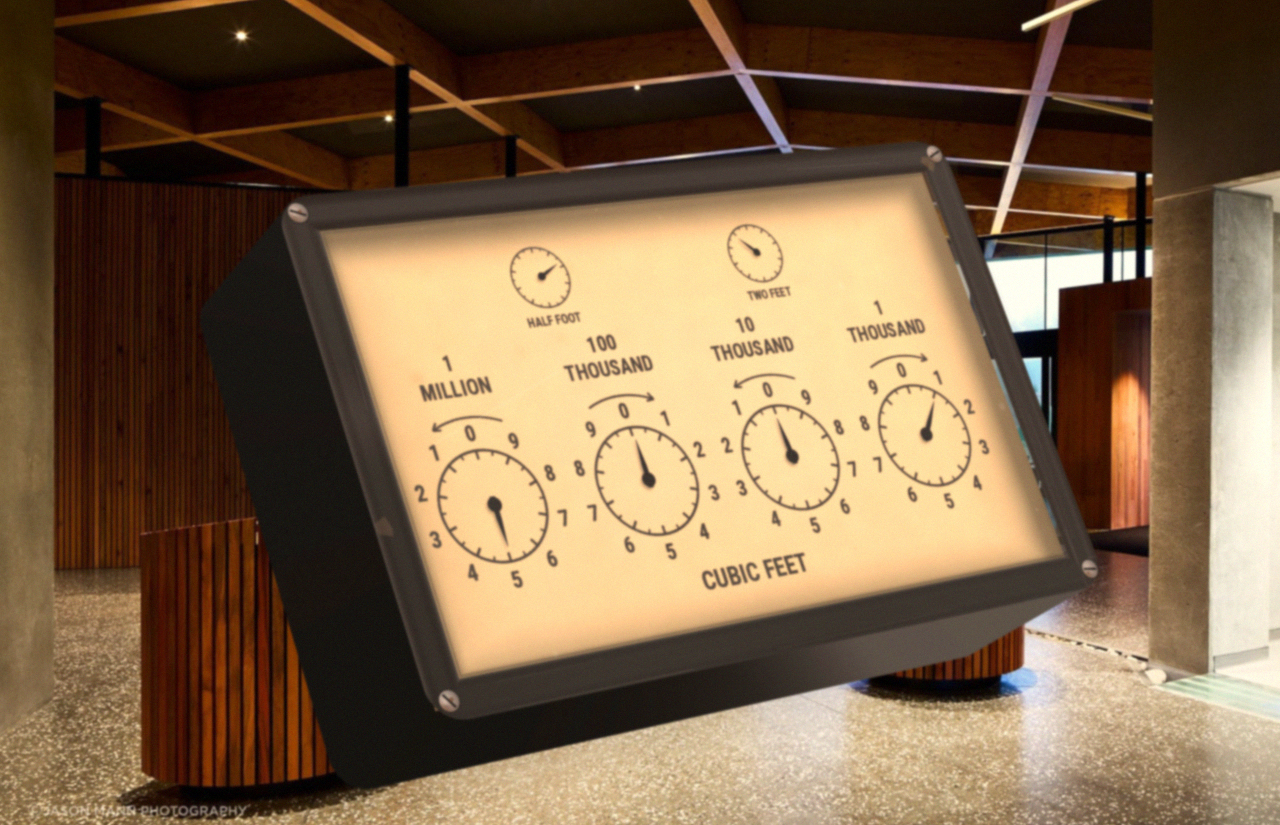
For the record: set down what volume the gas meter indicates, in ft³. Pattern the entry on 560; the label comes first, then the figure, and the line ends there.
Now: 500100
